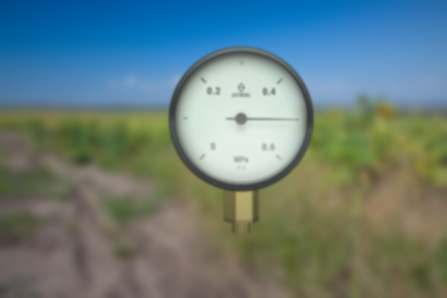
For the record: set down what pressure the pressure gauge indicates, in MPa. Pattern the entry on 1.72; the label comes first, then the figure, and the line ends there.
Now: 0.5
